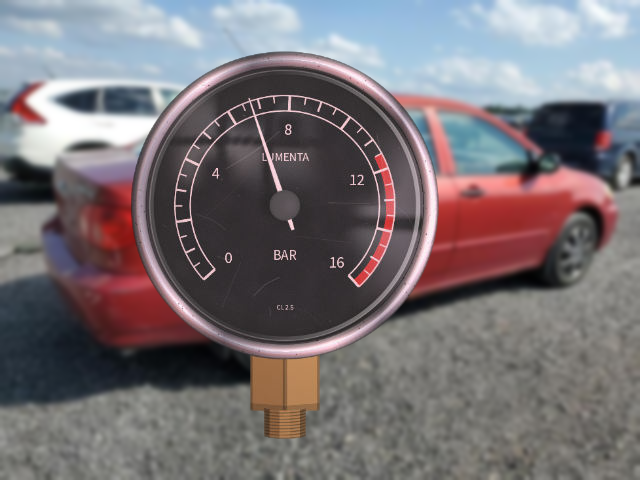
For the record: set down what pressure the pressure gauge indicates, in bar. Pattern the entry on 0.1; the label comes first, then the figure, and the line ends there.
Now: 6.75
